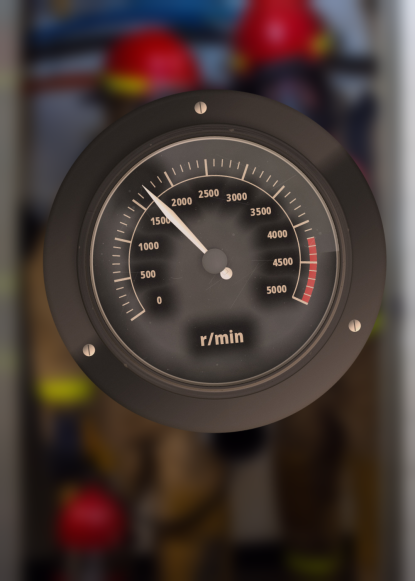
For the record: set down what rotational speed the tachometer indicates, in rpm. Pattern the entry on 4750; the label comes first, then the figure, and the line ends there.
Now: 1700
